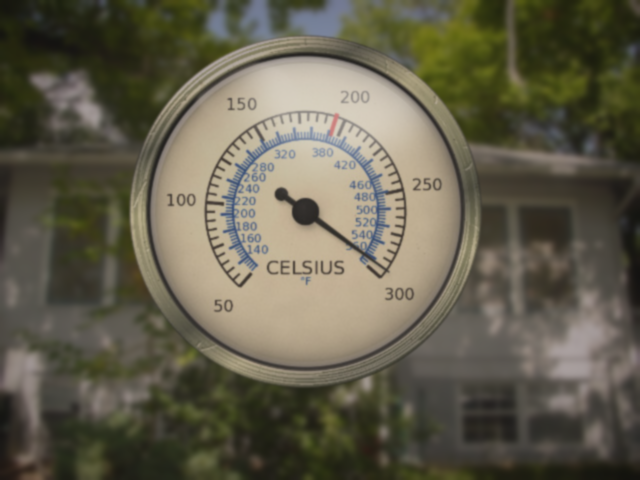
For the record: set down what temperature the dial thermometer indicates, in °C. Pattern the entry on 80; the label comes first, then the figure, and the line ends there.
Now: 295
